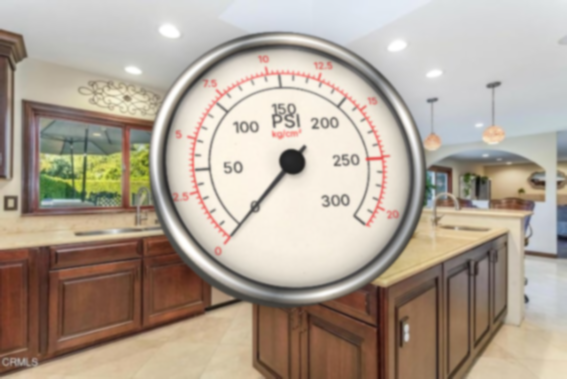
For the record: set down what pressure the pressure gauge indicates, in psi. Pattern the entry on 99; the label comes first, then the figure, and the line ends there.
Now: 0
